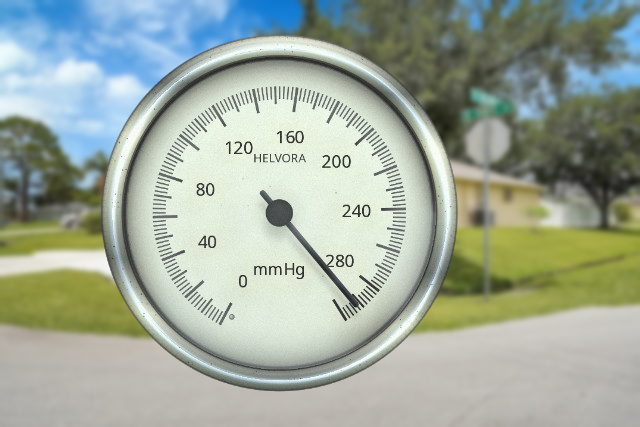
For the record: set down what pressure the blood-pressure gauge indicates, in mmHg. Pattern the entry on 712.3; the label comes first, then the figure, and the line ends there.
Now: 292
